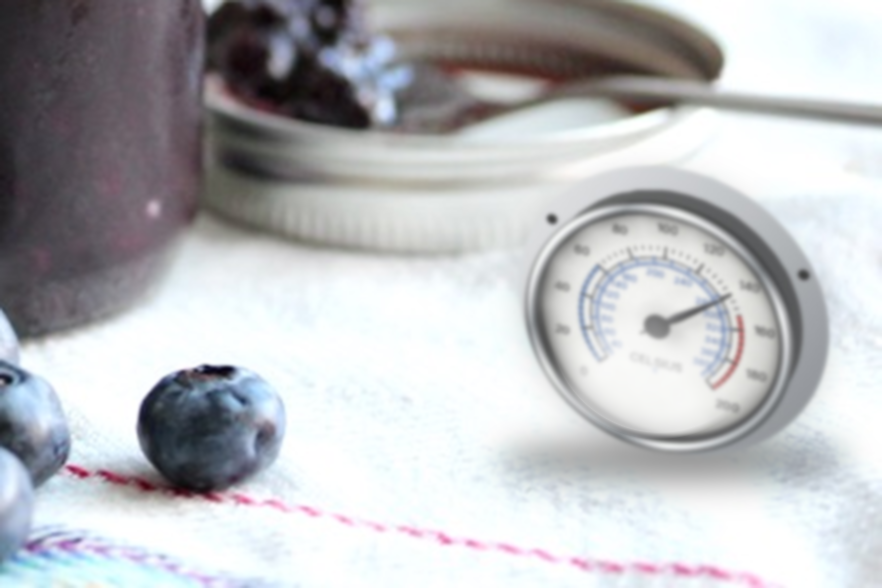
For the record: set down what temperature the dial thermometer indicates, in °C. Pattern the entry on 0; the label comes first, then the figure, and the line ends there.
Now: 140
